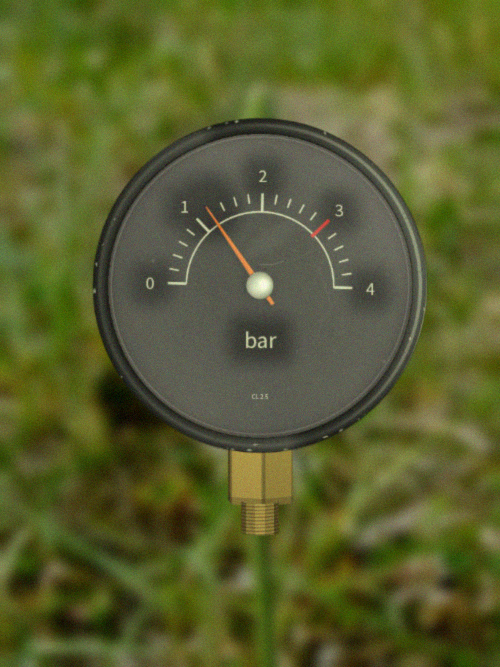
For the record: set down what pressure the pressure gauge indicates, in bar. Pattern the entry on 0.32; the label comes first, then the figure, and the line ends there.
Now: 1.2
